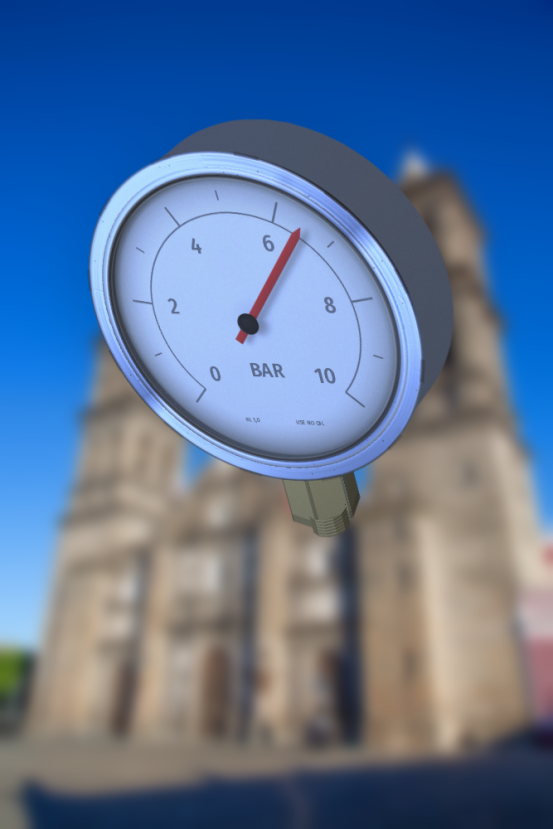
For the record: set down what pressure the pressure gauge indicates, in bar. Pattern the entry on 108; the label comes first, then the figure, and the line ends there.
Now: 6.5
